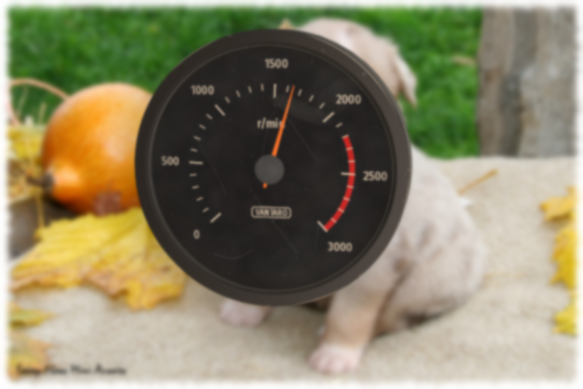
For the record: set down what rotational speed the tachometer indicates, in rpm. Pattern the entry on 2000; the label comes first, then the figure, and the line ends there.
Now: 1650
